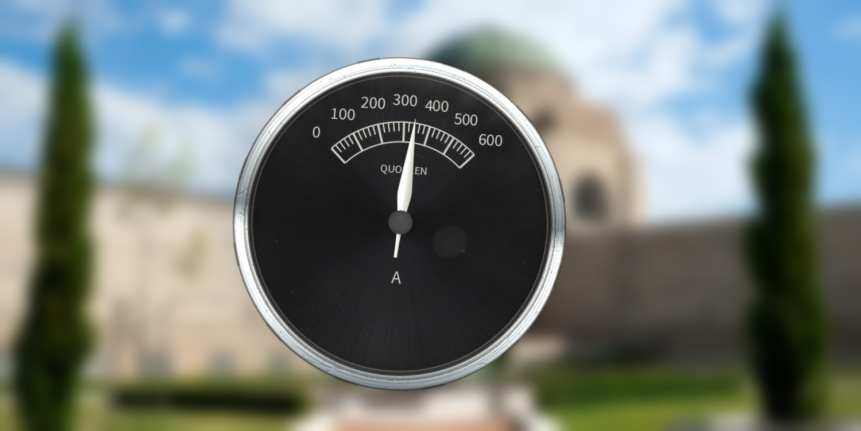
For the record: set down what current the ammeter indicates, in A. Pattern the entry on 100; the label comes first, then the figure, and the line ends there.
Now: 340
